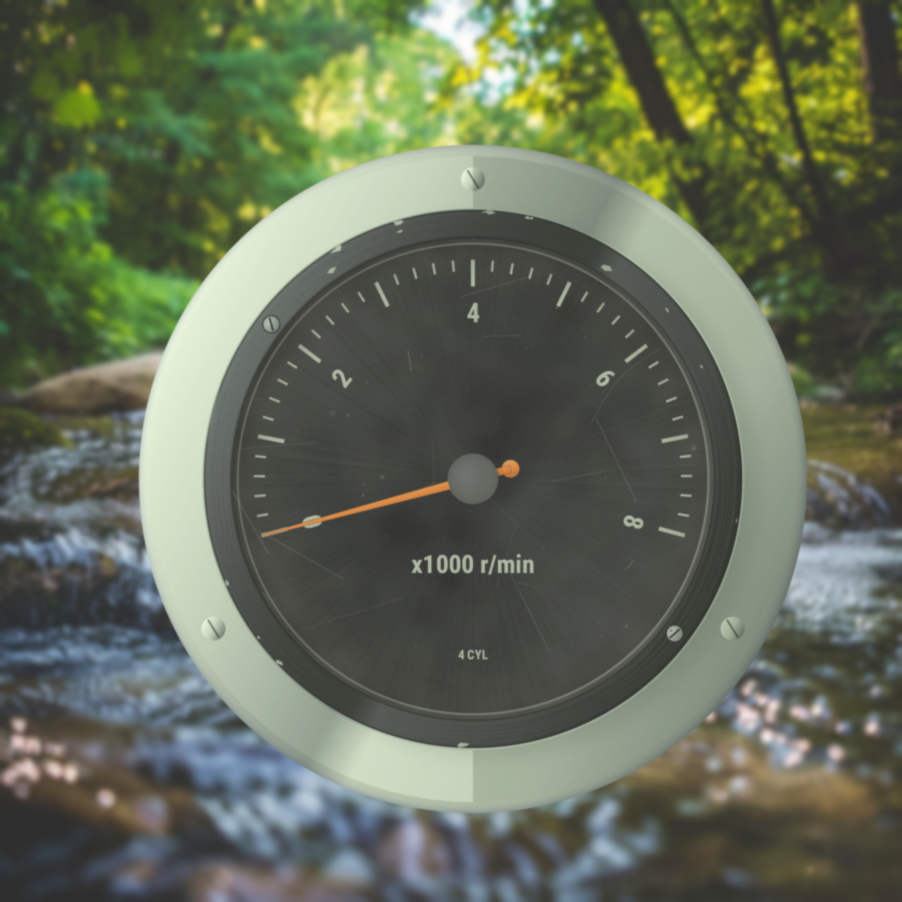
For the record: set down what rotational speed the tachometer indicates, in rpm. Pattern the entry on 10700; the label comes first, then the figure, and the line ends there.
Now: 0
